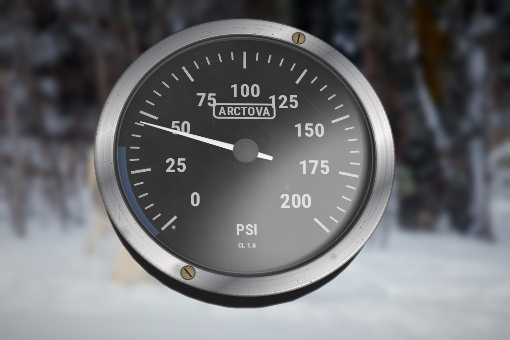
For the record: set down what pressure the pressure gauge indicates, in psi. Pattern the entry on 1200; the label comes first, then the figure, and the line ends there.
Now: 45
